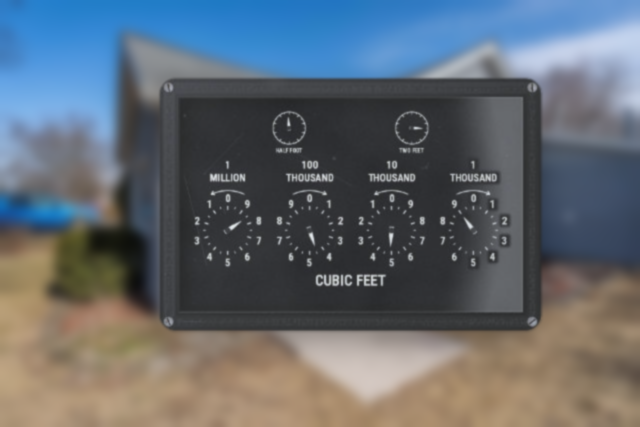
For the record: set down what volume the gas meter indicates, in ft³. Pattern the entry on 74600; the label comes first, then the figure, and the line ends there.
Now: 844900
